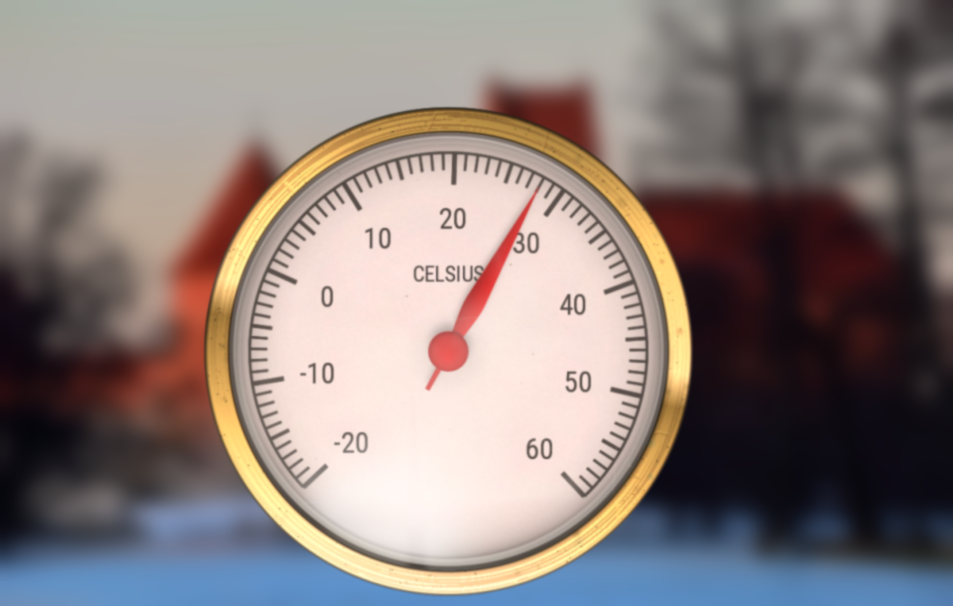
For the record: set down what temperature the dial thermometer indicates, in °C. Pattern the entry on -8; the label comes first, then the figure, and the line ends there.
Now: 28
